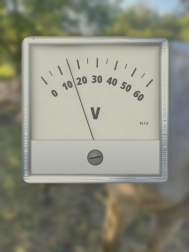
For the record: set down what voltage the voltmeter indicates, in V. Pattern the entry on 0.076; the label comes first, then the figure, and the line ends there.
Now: 15
